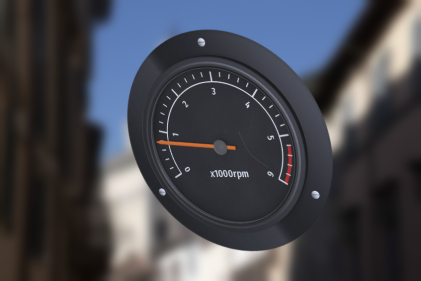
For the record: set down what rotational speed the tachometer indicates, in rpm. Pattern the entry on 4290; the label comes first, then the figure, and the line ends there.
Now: 800
